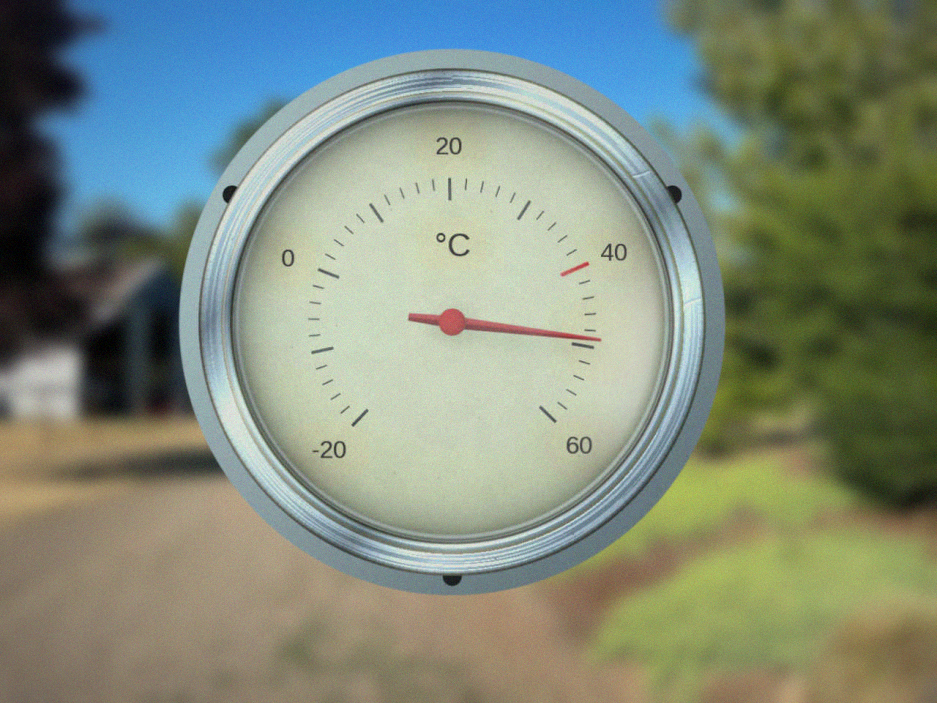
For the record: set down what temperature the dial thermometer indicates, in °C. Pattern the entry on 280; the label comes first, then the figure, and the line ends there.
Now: 49
